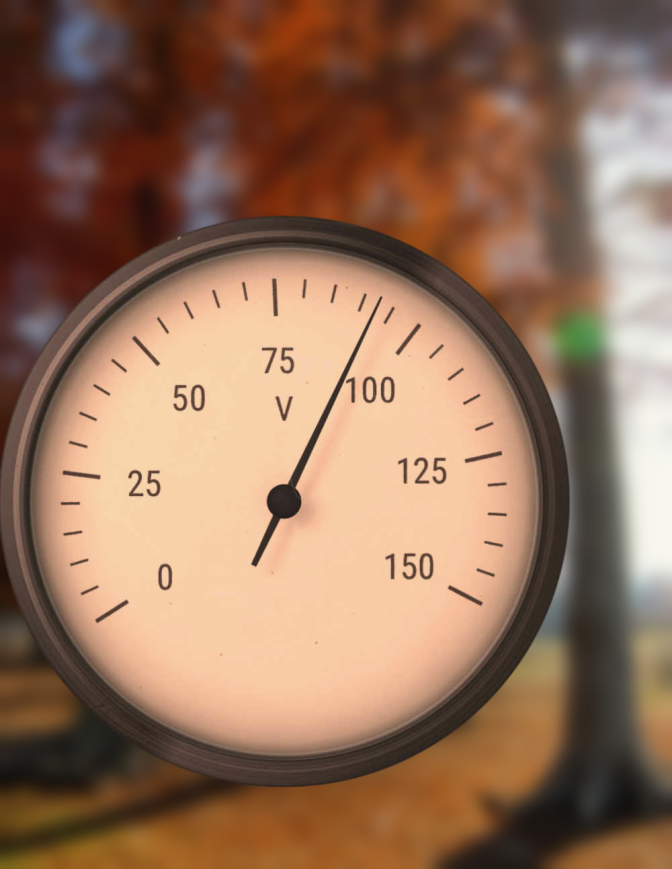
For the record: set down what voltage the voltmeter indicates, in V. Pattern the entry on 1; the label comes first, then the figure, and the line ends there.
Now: 92.5
